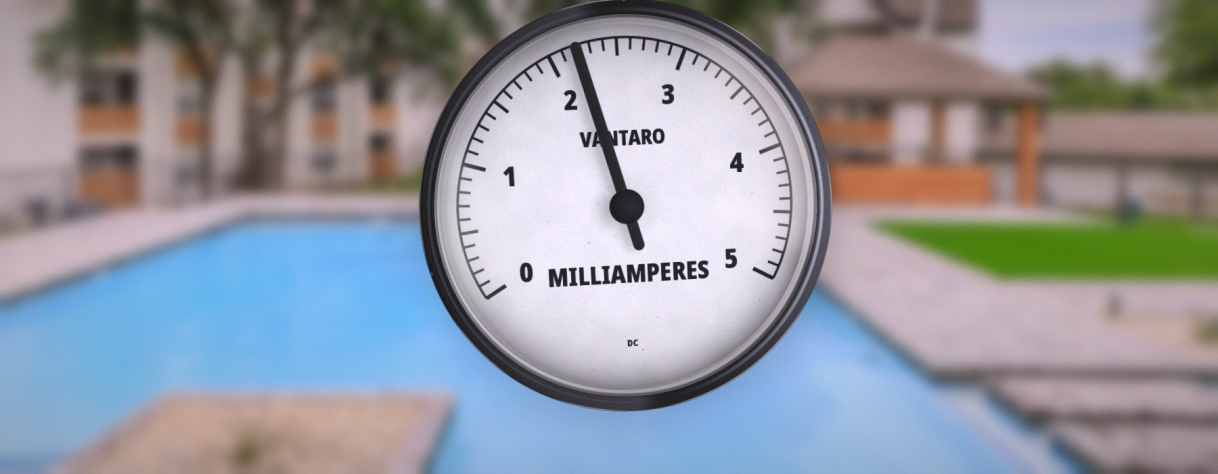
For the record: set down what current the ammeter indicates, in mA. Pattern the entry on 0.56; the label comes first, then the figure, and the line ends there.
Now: 2.2
